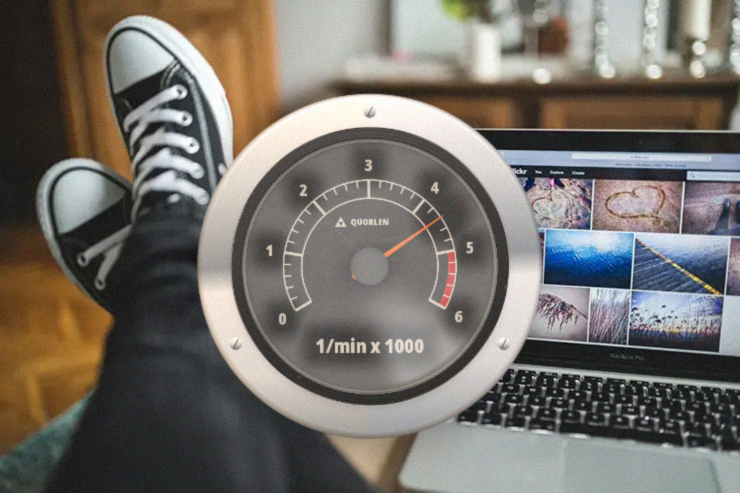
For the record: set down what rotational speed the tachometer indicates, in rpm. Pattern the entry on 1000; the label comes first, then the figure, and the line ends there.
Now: 4400
